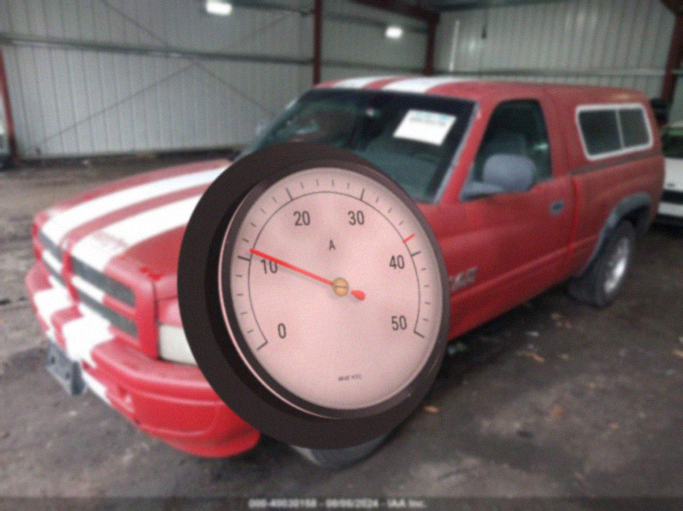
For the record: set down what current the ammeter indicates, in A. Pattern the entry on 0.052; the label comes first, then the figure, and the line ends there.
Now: 11
